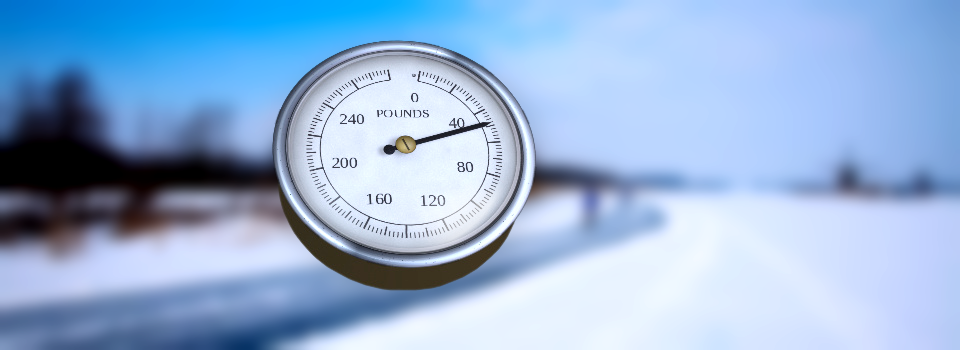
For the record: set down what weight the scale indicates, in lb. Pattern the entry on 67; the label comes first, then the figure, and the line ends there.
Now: 50
